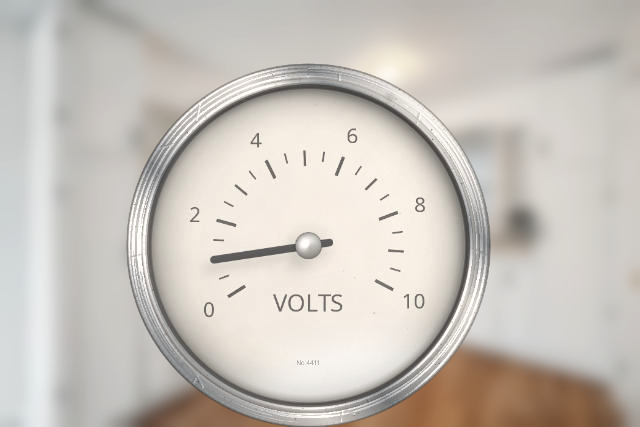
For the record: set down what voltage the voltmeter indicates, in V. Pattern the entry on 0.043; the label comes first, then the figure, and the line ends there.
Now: 1
